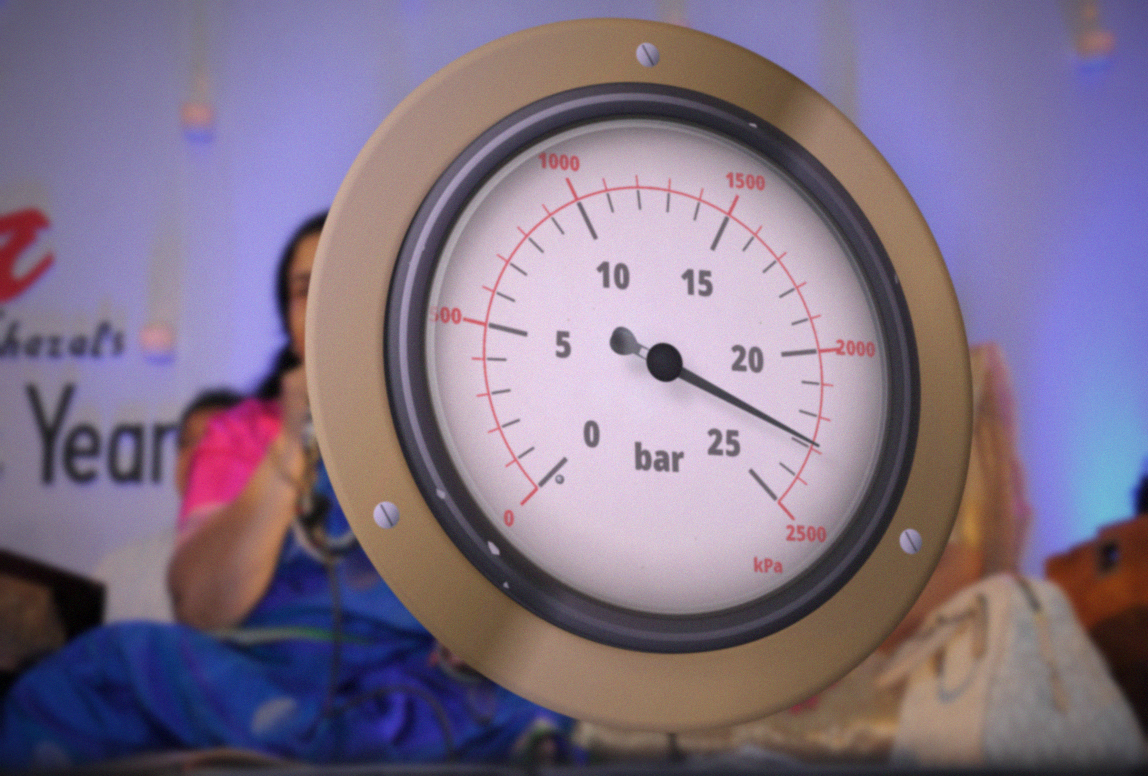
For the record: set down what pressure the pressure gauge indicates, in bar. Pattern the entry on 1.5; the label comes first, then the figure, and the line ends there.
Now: 23
